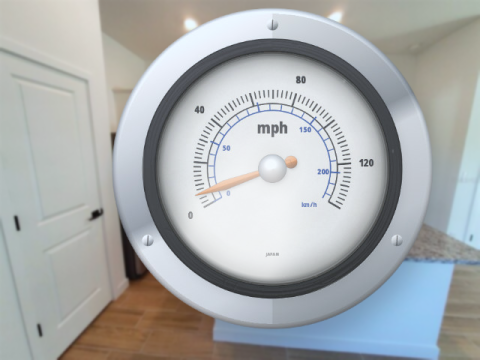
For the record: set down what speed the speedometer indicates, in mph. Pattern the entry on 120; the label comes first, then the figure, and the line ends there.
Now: 6
